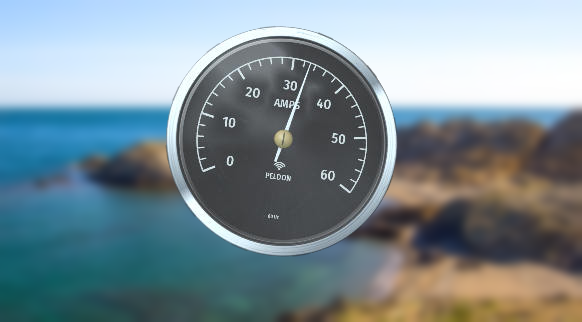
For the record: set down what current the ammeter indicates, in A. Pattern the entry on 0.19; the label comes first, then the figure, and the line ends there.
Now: 33
